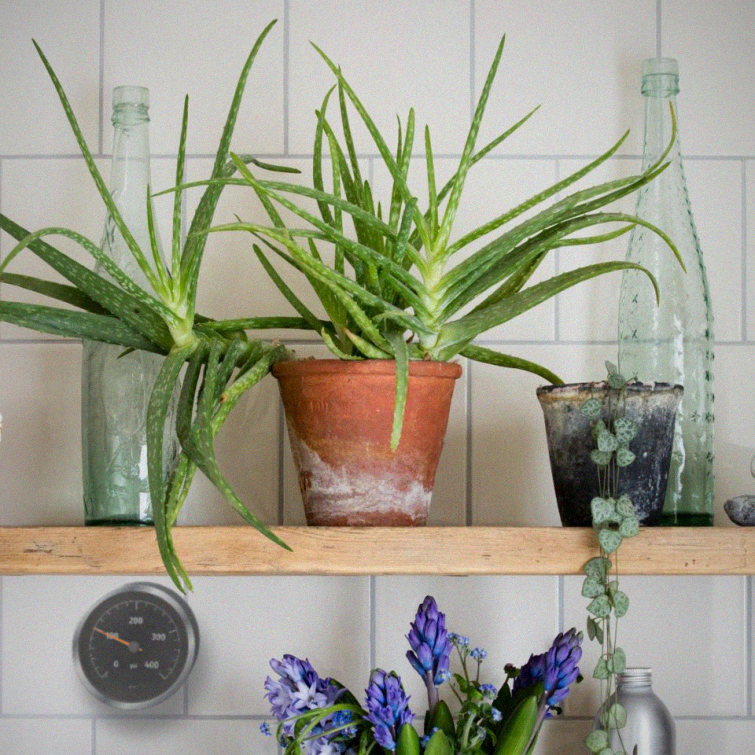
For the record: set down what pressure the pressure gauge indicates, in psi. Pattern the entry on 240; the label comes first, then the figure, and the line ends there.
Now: 100
